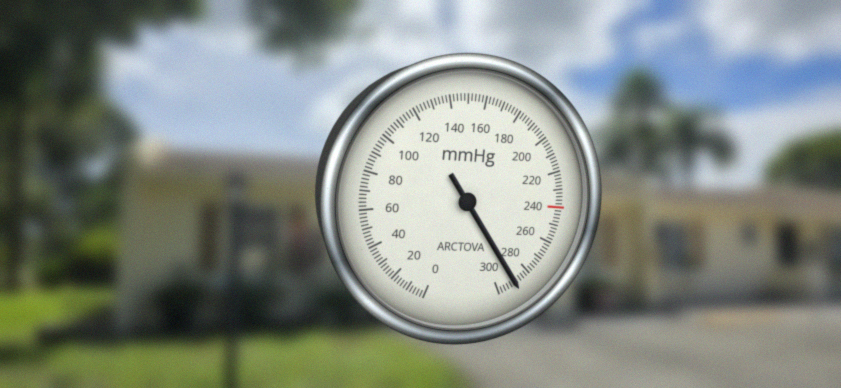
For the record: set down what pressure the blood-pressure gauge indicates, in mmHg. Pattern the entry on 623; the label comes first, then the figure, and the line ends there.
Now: 290
